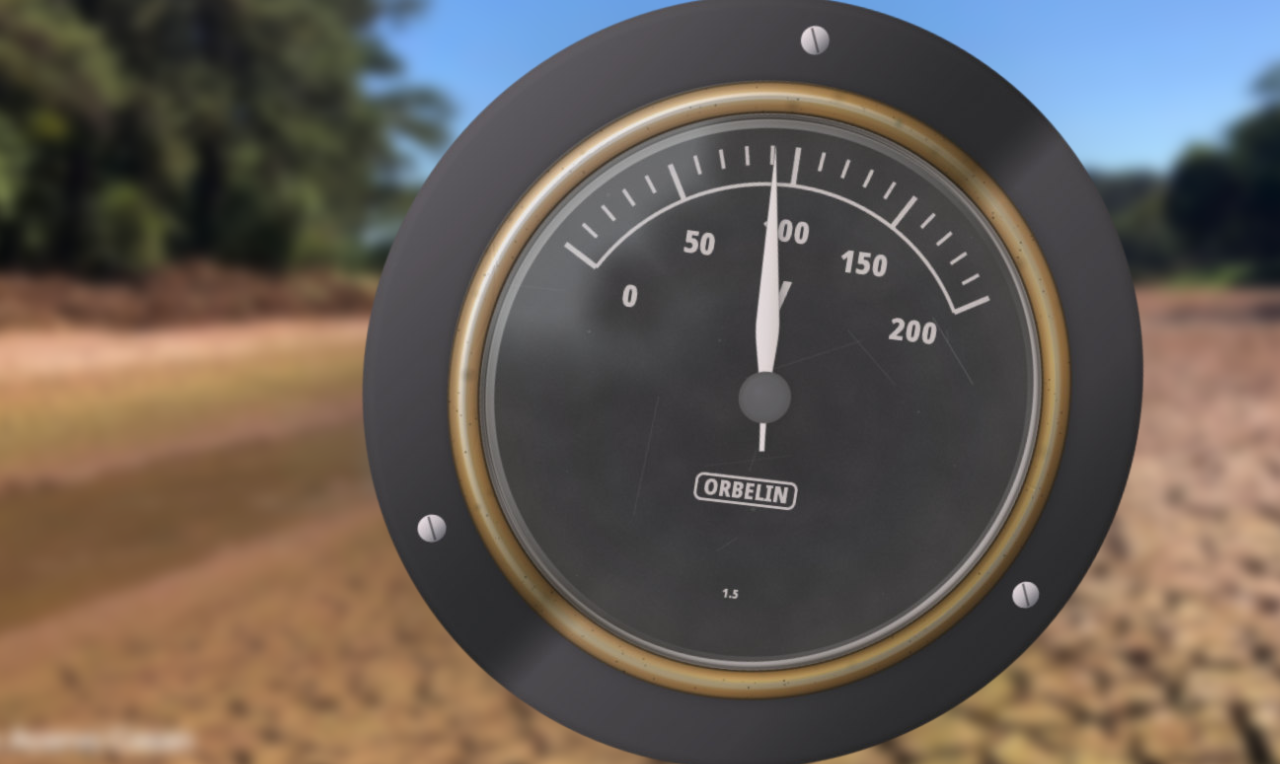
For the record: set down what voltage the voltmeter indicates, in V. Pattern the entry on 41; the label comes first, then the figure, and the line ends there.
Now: 90
